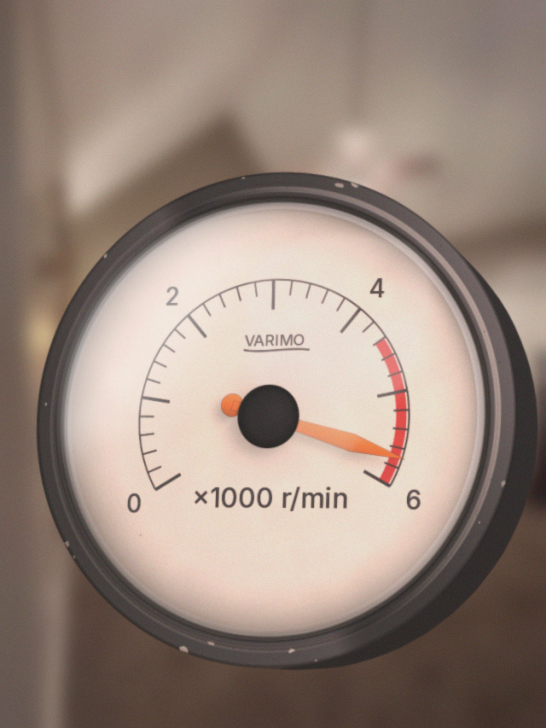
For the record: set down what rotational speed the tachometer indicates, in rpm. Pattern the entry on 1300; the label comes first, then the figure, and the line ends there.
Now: 5700
